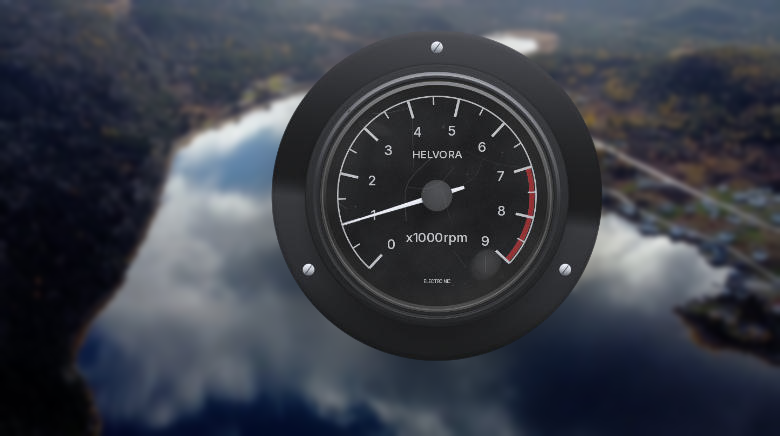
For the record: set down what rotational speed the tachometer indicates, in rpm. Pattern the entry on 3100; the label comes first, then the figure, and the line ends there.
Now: 1000
